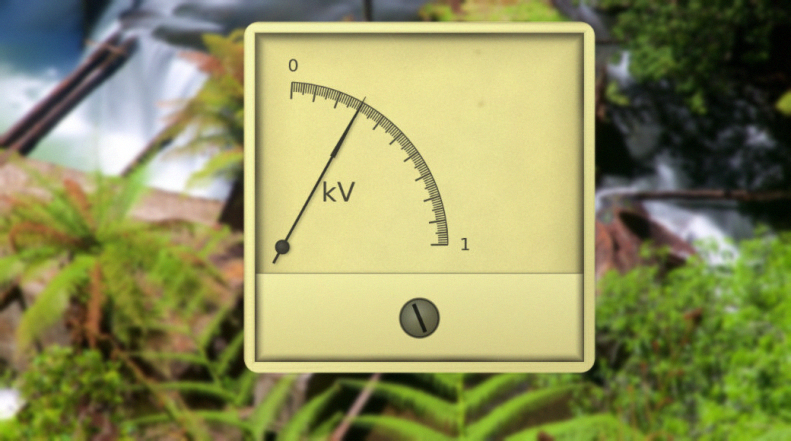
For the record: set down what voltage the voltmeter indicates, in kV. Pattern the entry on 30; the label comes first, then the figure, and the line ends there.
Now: 0.3
